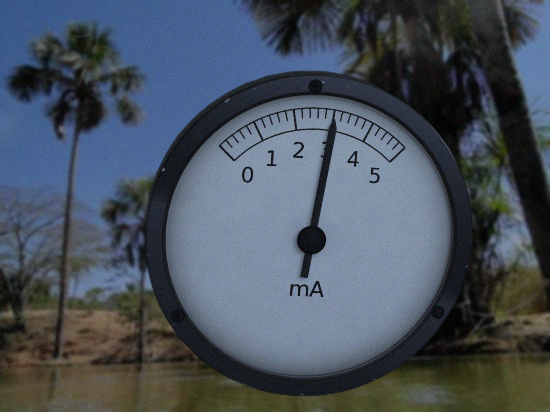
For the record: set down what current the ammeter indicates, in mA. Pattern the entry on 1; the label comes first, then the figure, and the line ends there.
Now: 3
